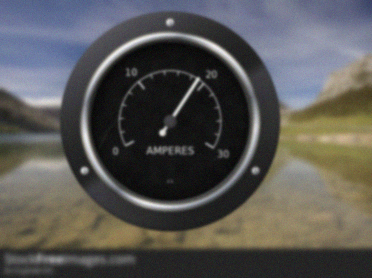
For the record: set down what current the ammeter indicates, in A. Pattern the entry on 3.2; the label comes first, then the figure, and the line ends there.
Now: 19
